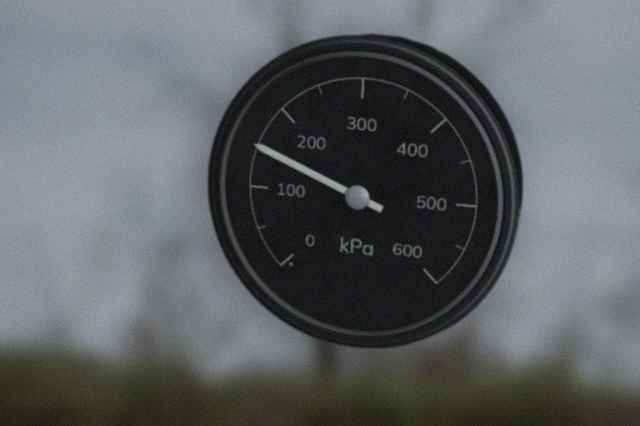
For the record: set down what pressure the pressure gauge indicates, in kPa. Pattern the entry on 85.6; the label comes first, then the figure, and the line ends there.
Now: 150
